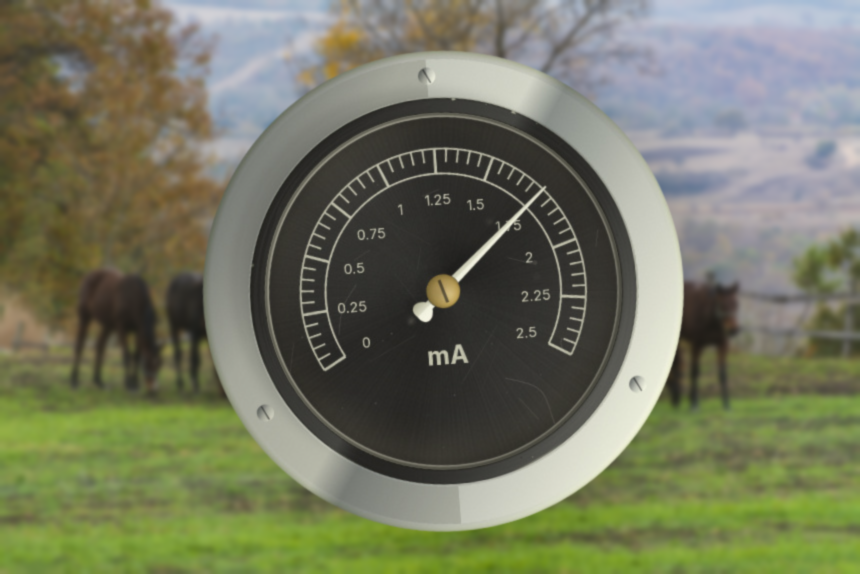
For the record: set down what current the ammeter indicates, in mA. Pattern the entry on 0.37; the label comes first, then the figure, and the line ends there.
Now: 1.75
